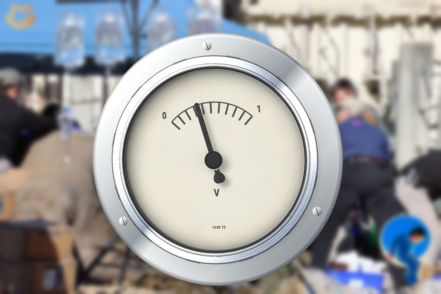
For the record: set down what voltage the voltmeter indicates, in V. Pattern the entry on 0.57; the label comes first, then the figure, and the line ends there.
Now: 0.35
